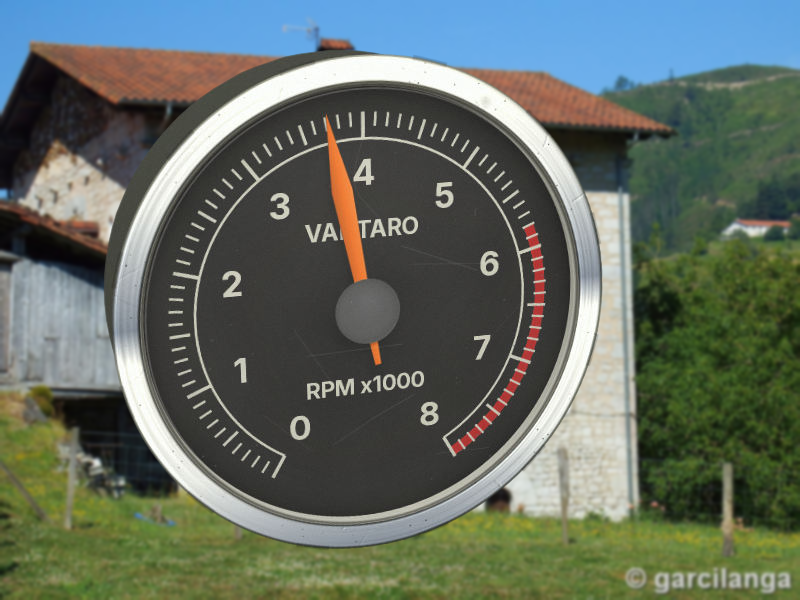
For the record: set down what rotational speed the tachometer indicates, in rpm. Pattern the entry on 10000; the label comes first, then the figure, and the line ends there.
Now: 3700
